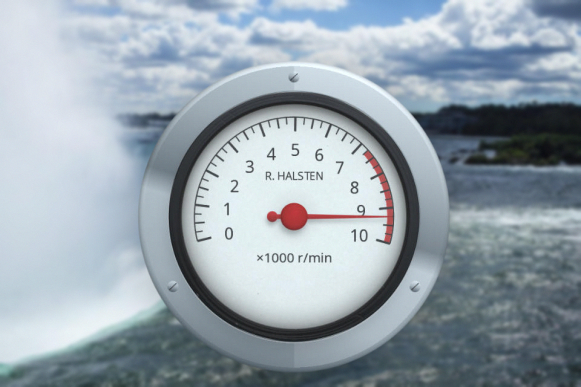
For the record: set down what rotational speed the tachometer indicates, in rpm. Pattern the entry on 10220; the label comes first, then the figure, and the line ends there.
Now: 9250
